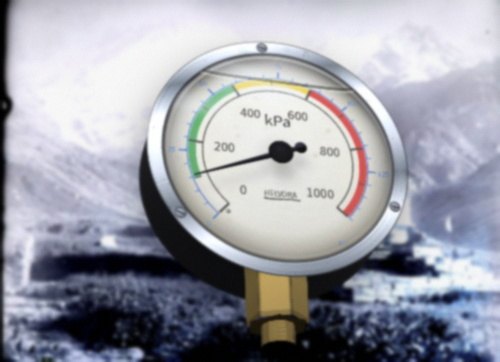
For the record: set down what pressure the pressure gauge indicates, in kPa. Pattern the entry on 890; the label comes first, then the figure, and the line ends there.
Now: 100
